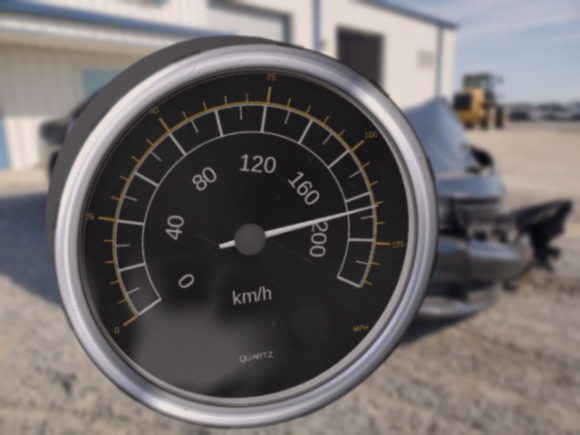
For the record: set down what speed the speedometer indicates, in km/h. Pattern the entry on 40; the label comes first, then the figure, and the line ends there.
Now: 185
